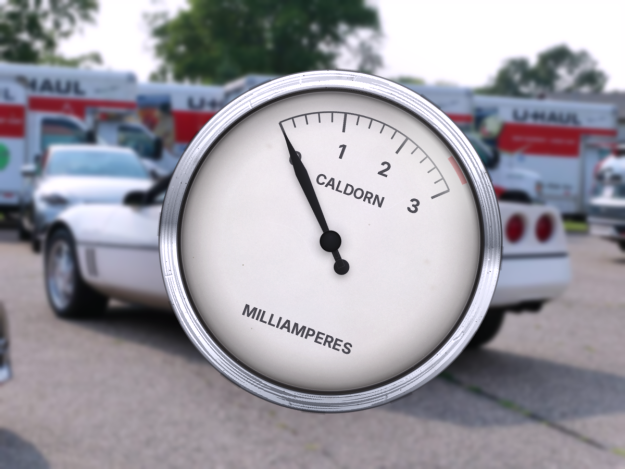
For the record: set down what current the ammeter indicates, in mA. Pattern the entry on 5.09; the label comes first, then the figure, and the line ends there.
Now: 0
